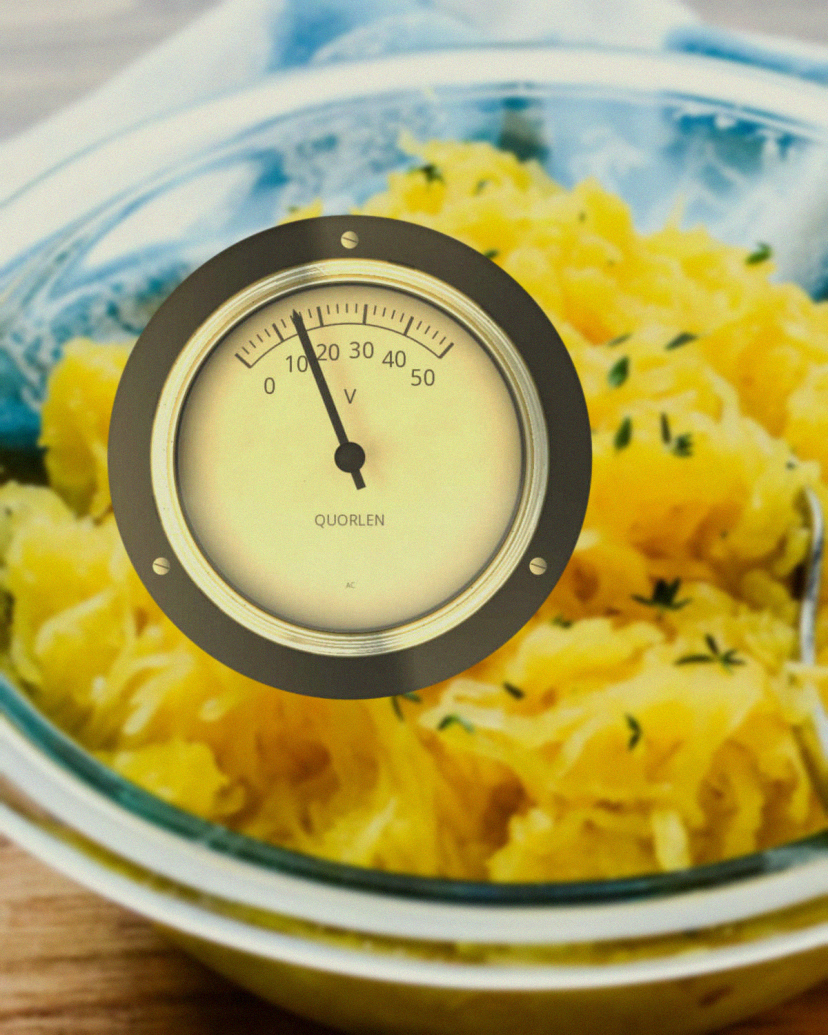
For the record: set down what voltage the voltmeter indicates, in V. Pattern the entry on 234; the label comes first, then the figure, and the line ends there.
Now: 15
